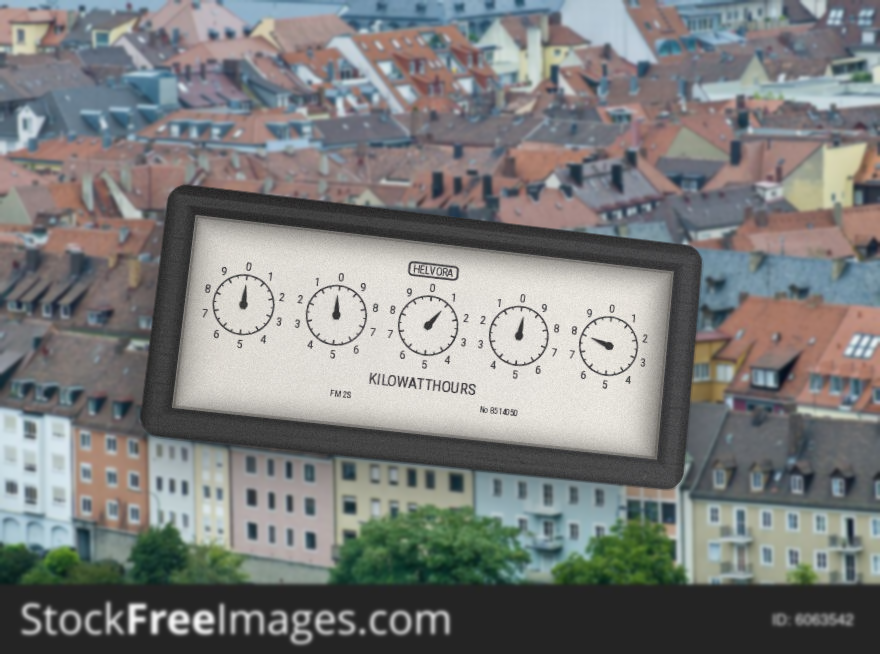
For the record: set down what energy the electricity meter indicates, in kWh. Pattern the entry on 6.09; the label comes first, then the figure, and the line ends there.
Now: 98
